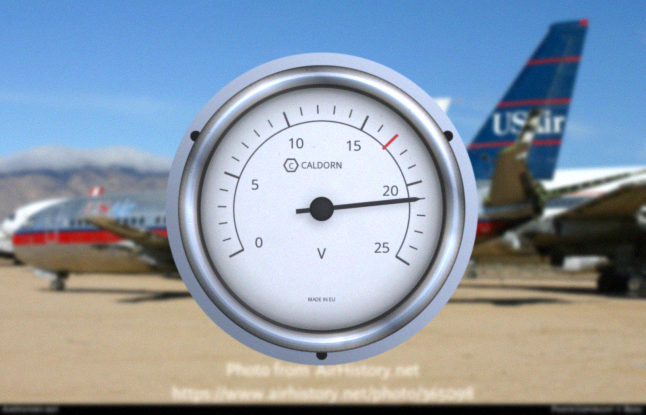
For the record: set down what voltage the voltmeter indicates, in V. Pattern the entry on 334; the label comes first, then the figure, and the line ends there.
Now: 21
